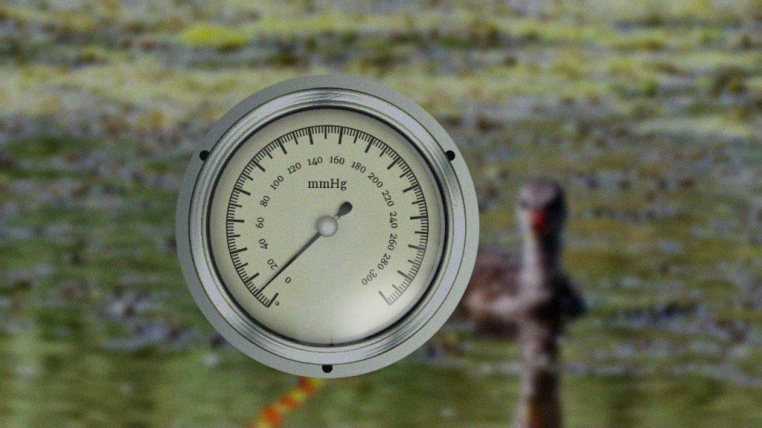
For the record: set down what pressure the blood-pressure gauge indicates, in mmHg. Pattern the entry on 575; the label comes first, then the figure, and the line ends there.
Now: 10
